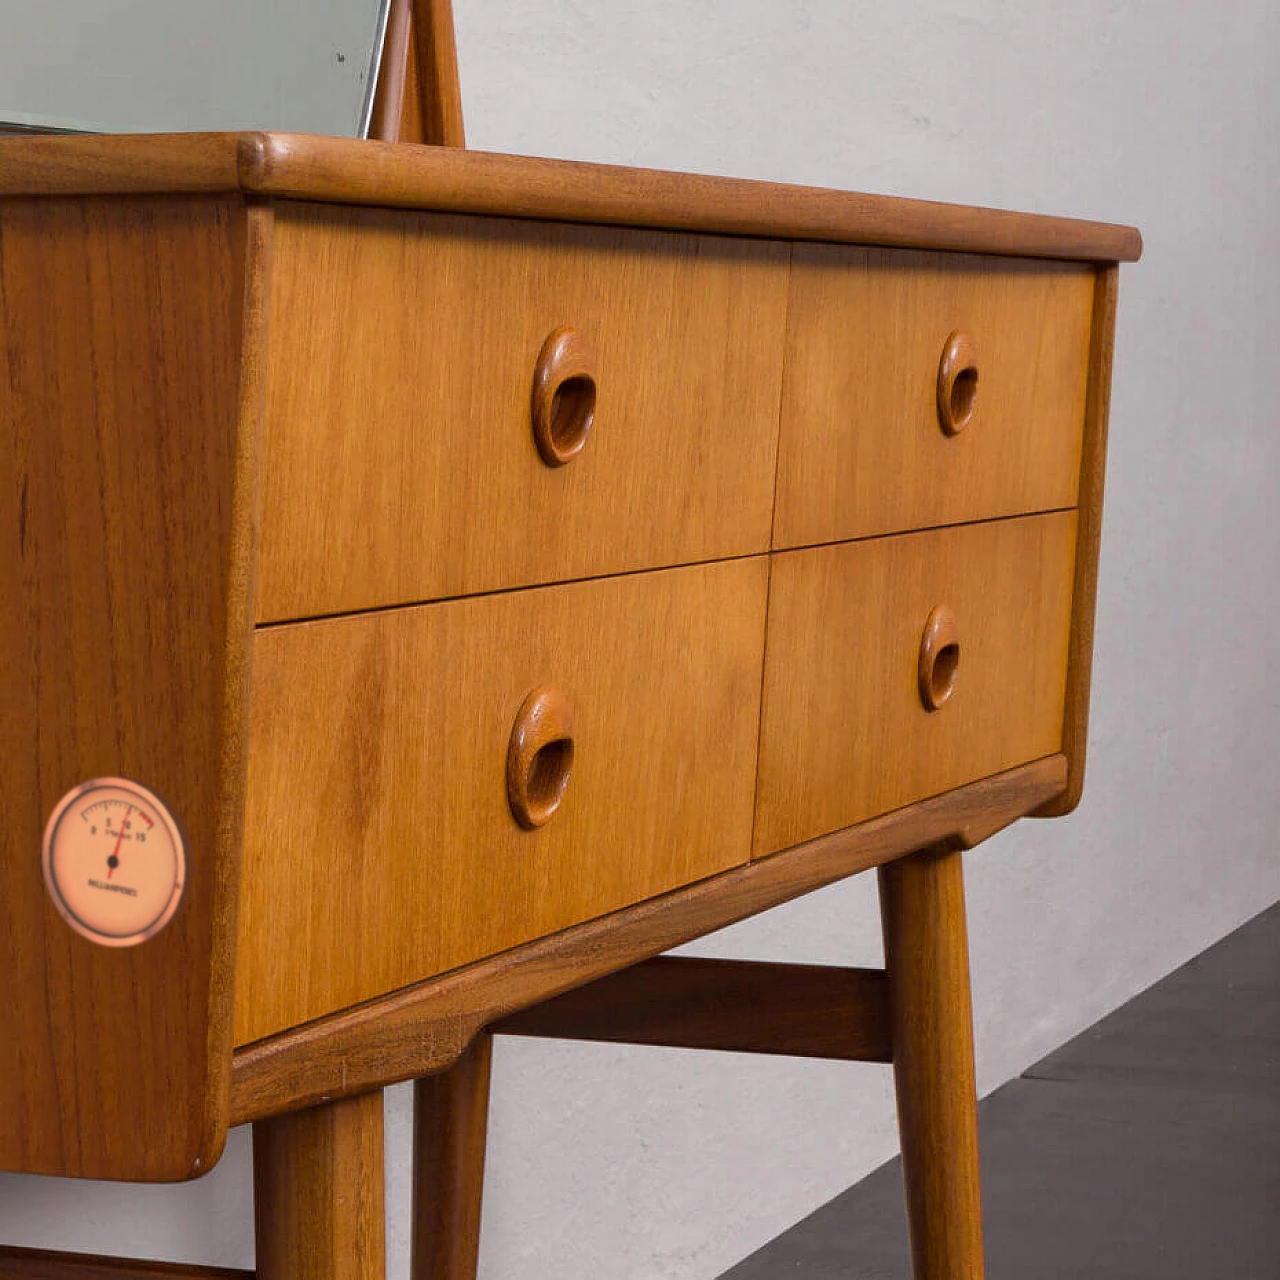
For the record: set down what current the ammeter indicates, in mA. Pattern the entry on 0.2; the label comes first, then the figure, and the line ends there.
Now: 10
